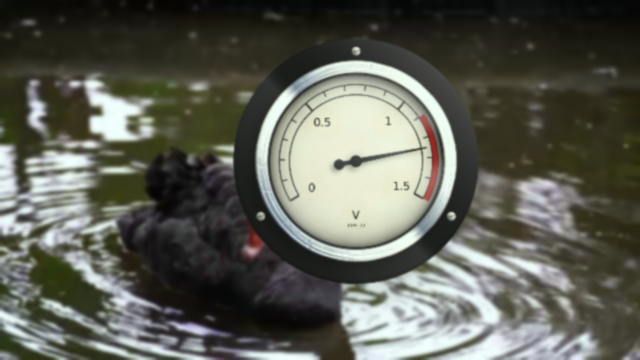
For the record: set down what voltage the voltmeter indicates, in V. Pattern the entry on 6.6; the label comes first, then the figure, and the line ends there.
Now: 1.25
